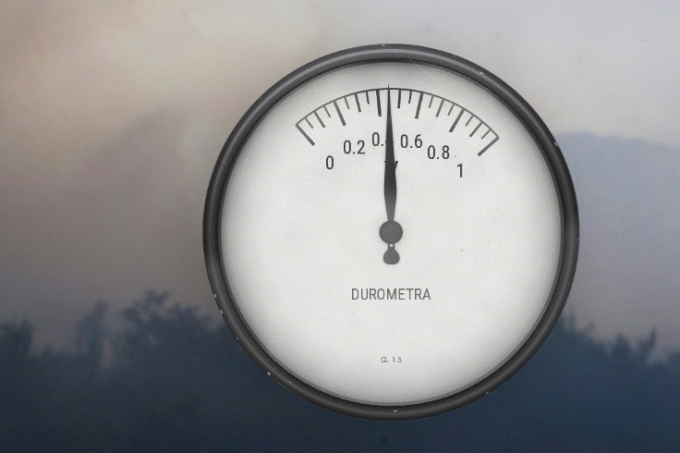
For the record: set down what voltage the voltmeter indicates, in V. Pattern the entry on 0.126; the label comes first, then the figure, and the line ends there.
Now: 0.45
